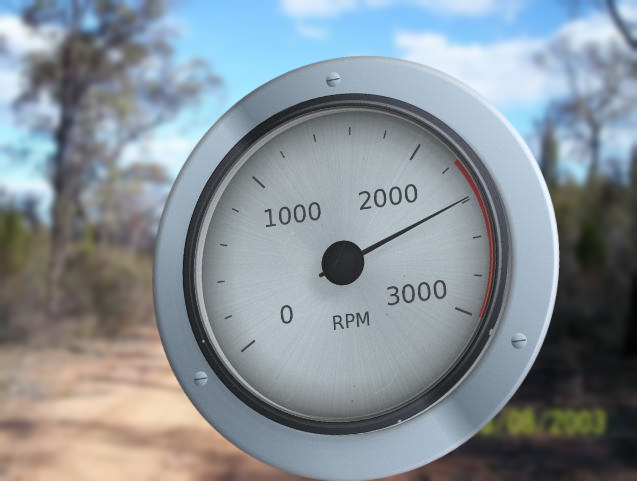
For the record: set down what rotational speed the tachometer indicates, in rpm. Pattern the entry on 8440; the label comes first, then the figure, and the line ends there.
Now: 2400
